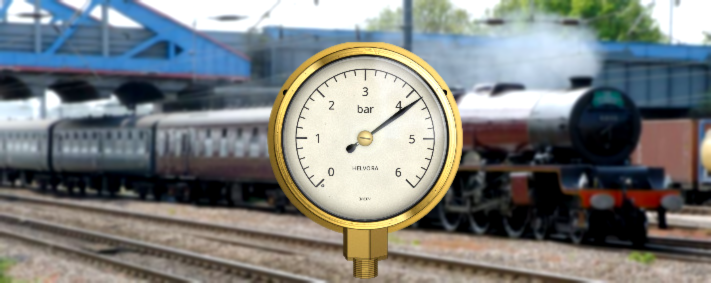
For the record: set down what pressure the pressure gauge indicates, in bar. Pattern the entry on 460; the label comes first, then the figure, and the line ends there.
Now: 4.2
